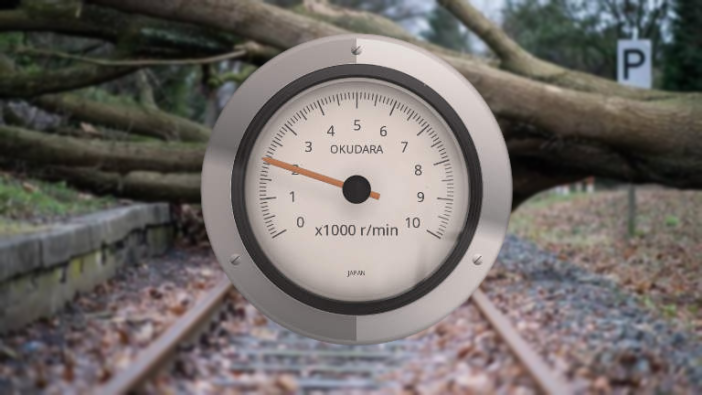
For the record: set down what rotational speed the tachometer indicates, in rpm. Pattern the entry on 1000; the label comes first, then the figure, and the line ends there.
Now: 2000
